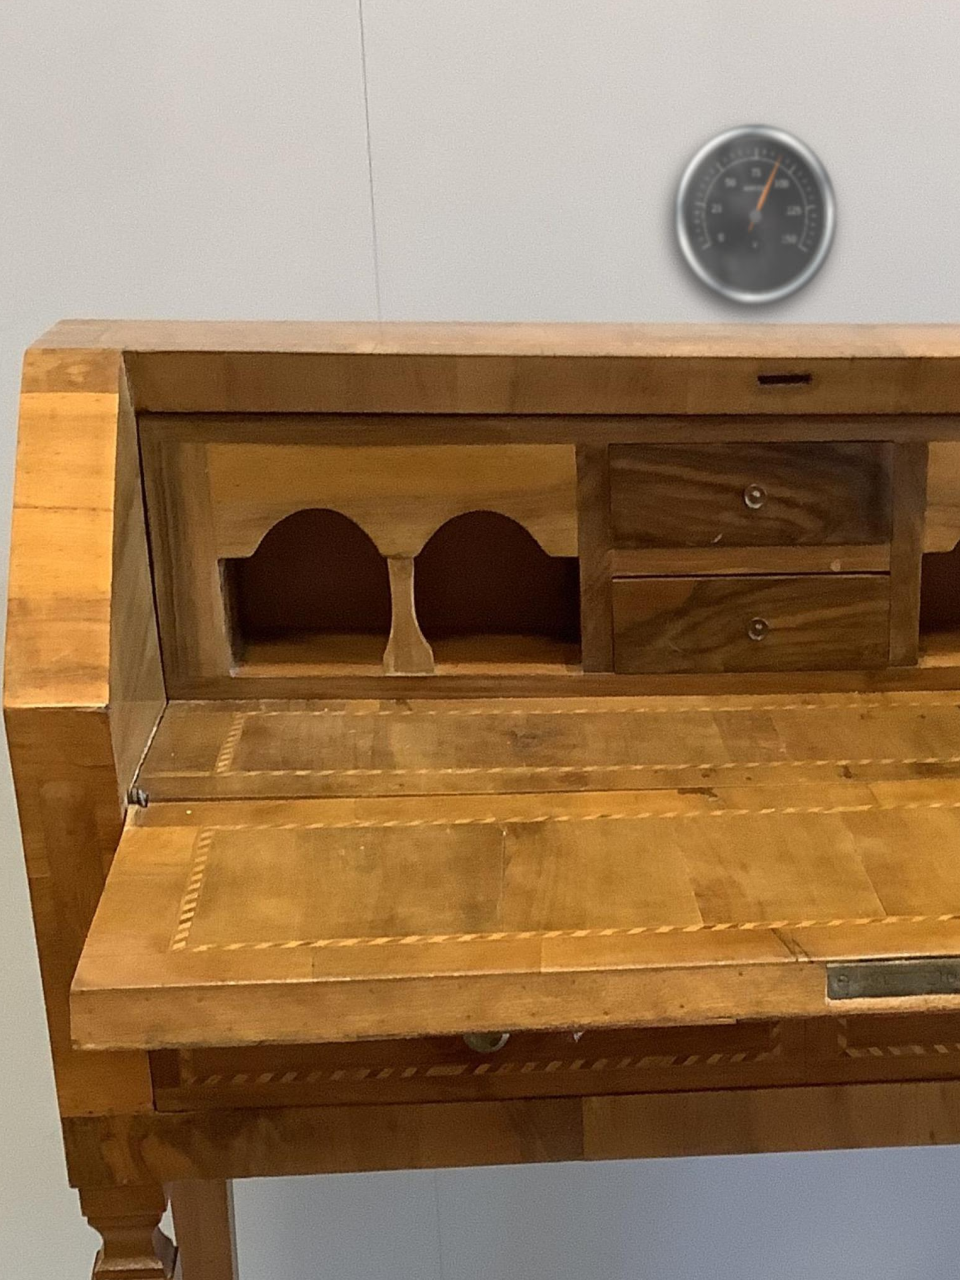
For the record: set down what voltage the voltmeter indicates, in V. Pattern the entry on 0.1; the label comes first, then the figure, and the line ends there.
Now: 90
